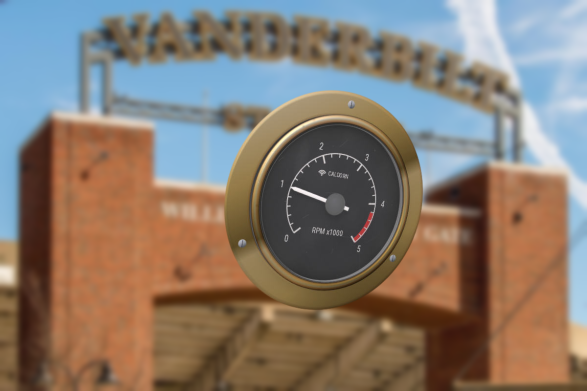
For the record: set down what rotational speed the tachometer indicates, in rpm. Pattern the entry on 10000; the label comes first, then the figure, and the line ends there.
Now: 1000
